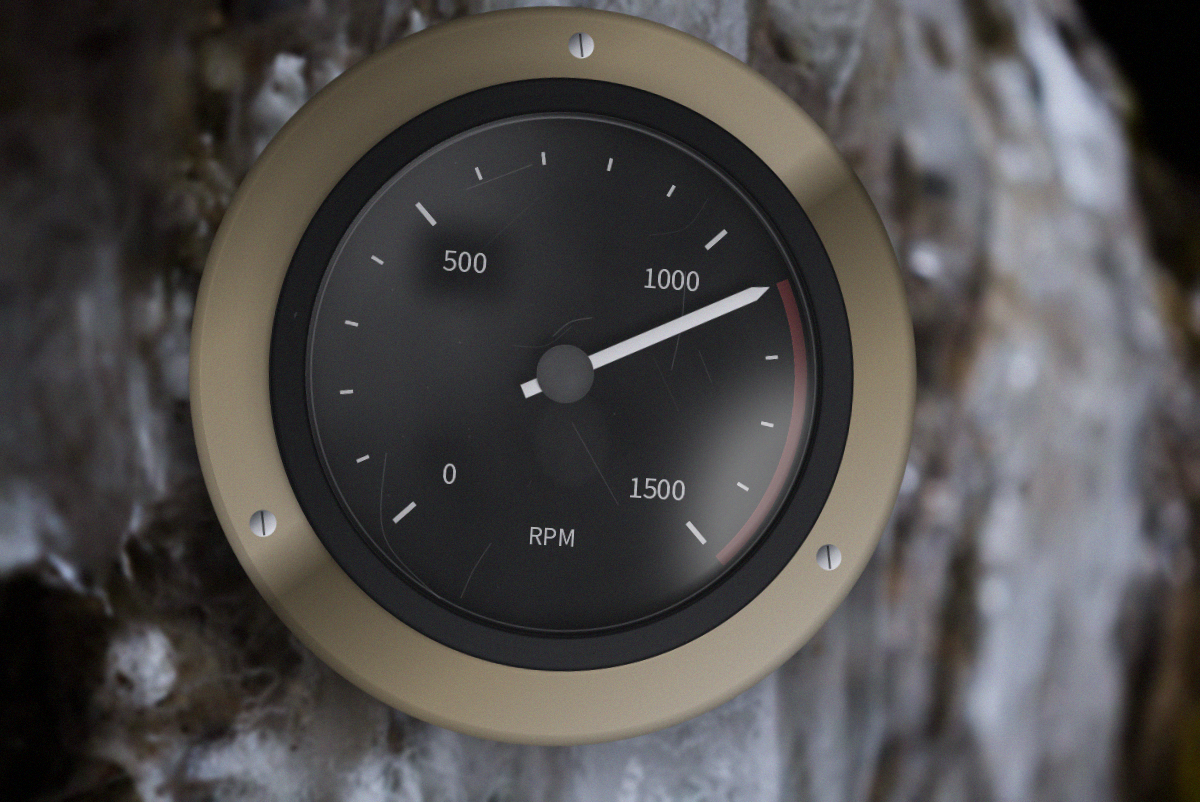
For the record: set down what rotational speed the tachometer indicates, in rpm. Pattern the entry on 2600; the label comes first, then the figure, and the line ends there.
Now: 1100
